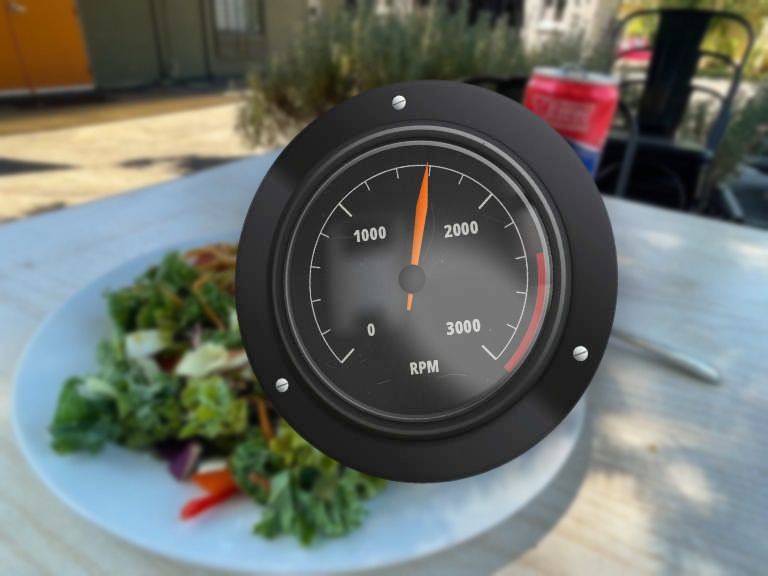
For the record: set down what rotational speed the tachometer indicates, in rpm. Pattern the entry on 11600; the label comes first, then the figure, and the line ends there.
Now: 1600
